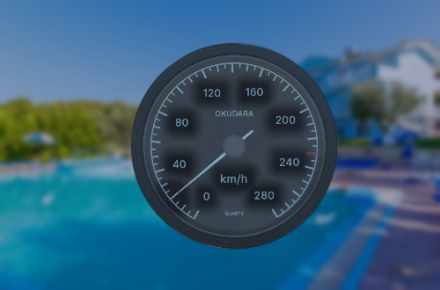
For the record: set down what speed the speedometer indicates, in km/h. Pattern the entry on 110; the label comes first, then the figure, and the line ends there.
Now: 20
